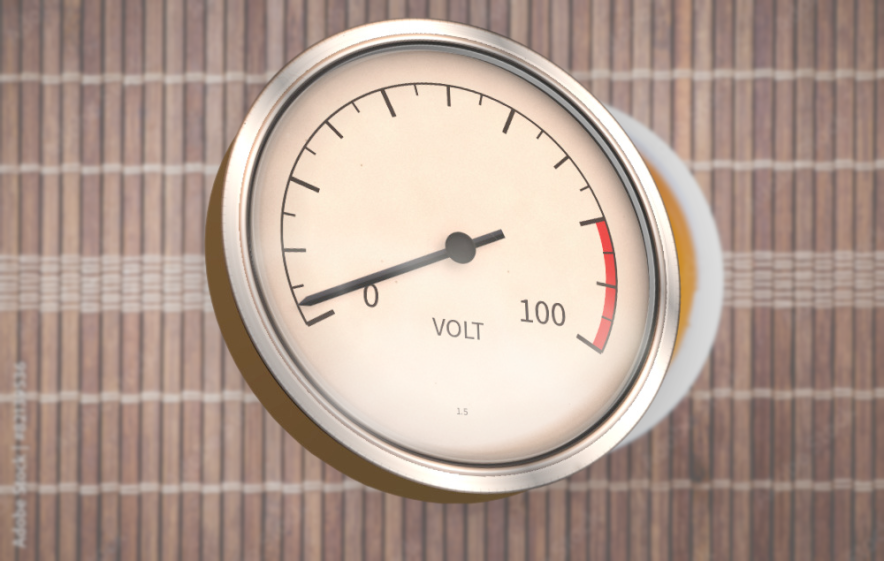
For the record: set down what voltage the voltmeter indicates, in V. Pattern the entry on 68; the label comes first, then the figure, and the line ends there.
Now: 2.5
